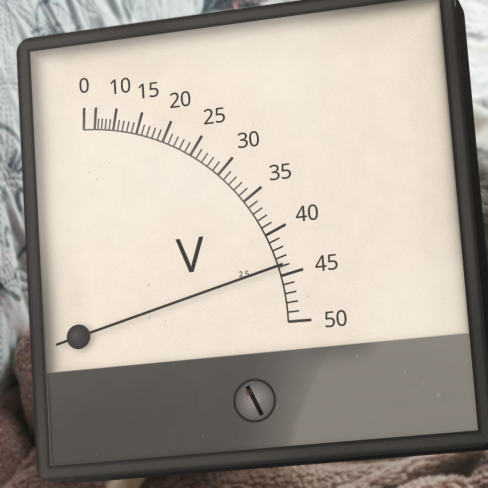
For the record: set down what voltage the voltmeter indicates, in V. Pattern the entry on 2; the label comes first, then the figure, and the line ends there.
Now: 44
